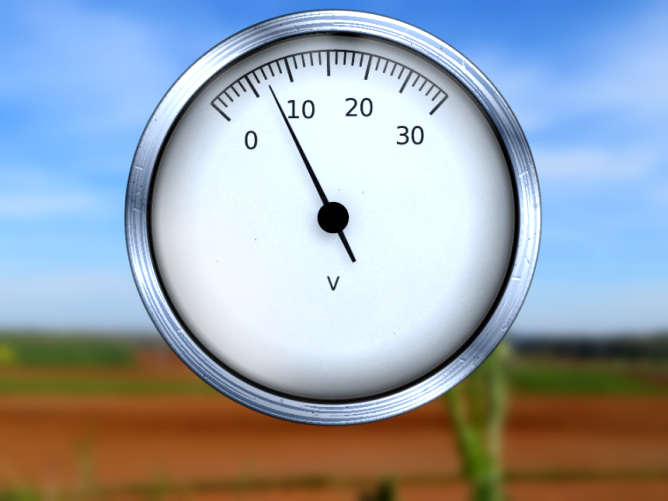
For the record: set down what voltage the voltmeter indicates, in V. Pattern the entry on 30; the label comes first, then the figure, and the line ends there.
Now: 7
